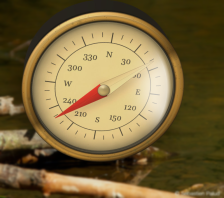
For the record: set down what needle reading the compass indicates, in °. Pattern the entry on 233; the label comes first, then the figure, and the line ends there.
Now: 230
